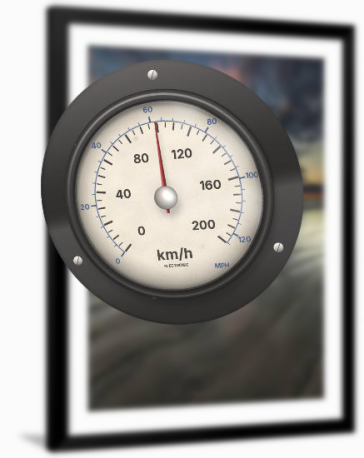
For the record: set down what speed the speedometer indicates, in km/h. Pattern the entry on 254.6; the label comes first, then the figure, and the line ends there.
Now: 100
